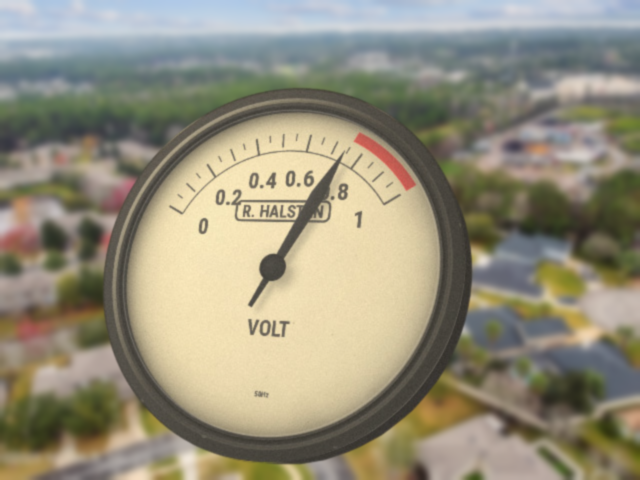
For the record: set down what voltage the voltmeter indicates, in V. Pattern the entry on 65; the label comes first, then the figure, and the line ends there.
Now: 0.75
